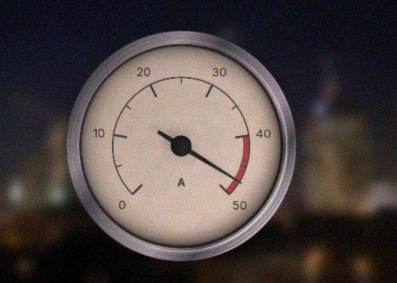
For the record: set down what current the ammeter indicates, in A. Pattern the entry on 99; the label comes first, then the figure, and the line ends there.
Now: 47.5
